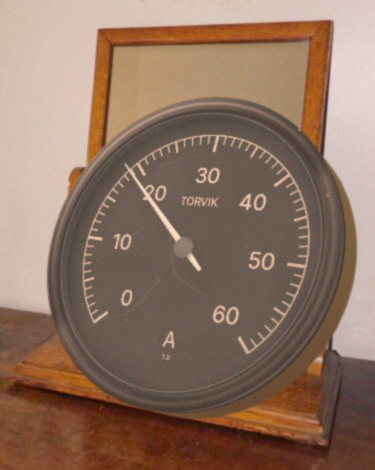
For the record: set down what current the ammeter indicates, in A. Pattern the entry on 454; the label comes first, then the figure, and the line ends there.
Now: 19
